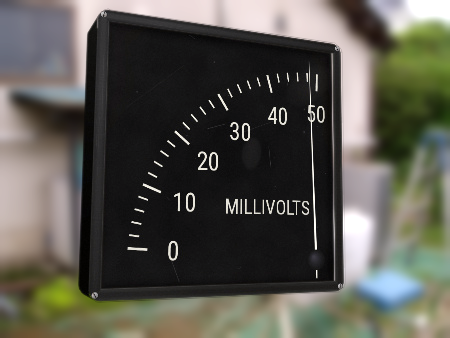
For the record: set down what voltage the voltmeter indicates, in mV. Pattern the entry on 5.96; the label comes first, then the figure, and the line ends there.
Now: 48
